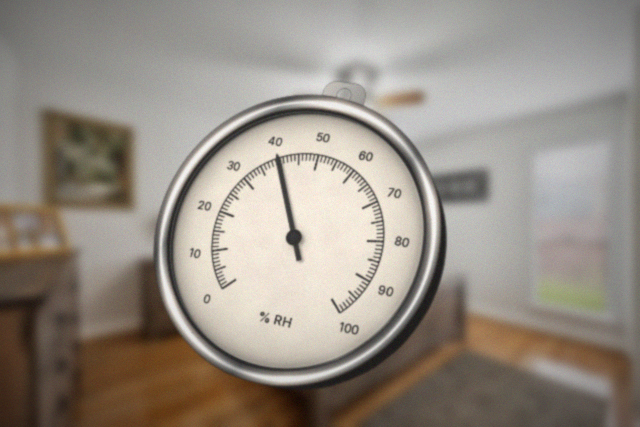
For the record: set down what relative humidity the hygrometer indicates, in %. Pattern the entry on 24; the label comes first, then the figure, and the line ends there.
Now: 40
